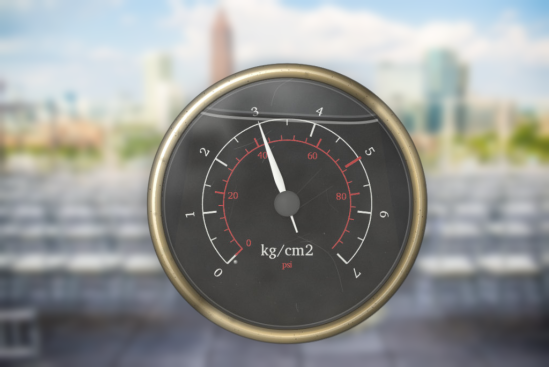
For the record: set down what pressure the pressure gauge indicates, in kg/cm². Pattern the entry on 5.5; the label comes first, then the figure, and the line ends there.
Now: 3
